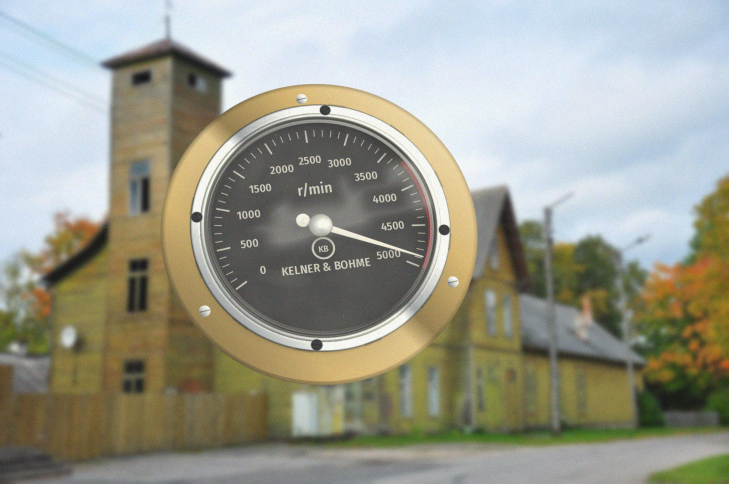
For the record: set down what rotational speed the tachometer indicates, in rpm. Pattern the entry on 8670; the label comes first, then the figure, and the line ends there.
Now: 4900
